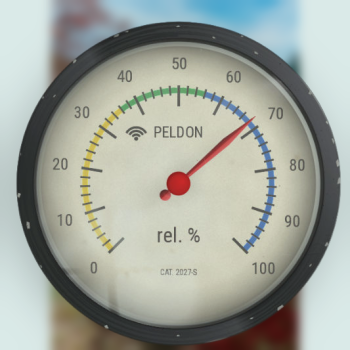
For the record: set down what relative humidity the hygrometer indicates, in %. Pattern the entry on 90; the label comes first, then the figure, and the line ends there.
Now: 68
